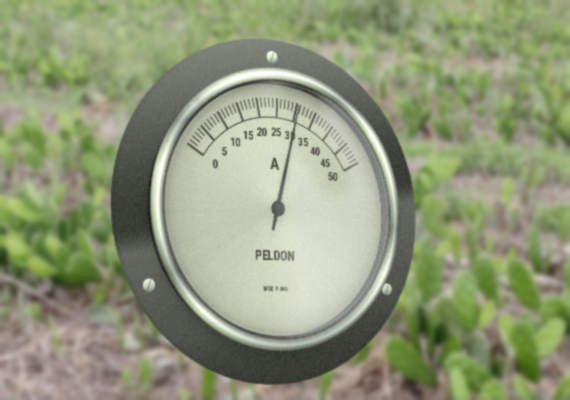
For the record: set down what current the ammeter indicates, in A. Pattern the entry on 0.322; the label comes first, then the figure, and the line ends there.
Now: 30
